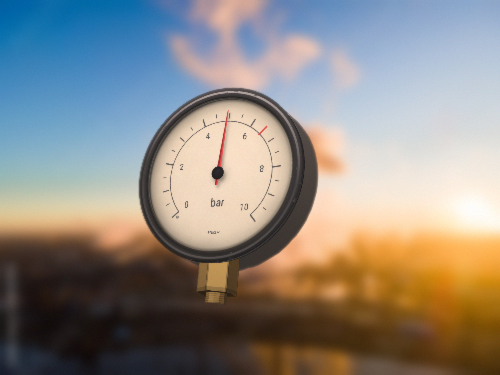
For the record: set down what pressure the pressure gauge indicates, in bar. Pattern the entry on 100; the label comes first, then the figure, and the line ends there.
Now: 5
